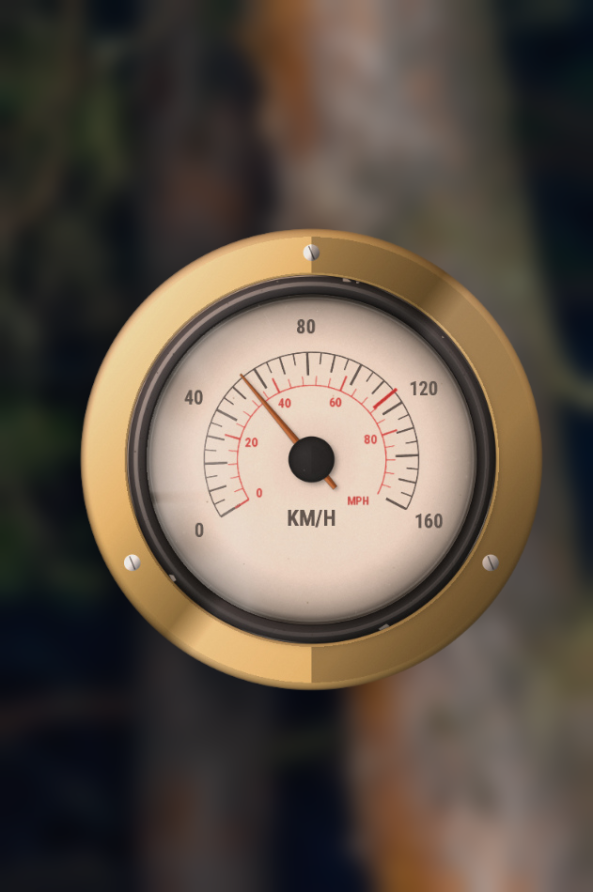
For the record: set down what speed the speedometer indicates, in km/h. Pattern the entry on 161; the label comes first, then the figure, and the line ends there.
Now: 55
